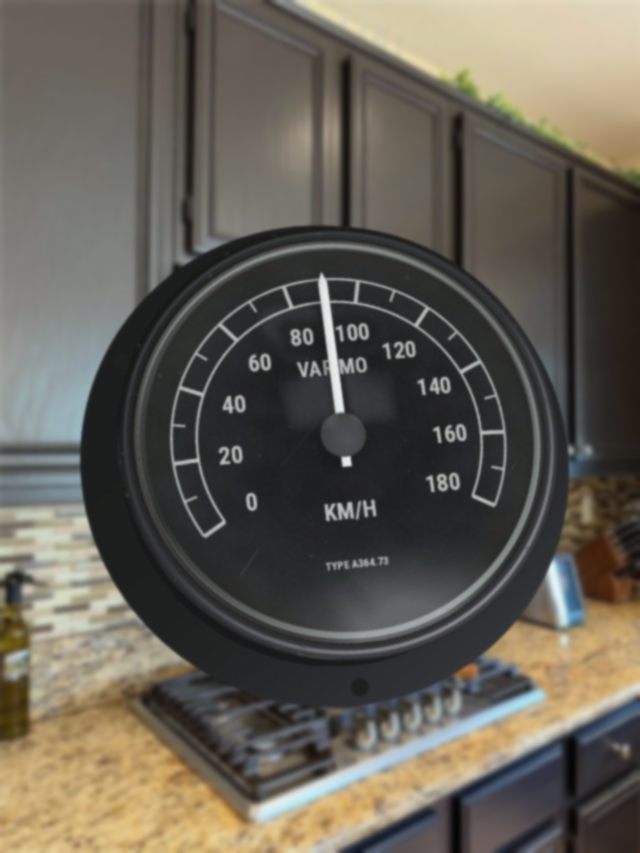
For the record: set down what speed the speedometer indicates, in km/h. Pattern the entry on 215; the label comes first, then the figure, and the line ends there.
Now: 90
